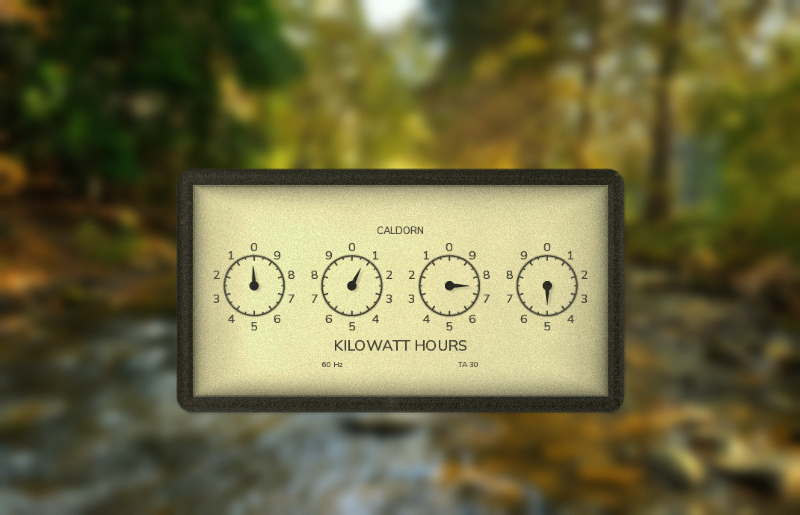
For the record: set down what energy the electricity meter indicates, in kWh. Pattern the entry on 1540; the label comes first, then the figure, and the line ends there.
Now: 75
